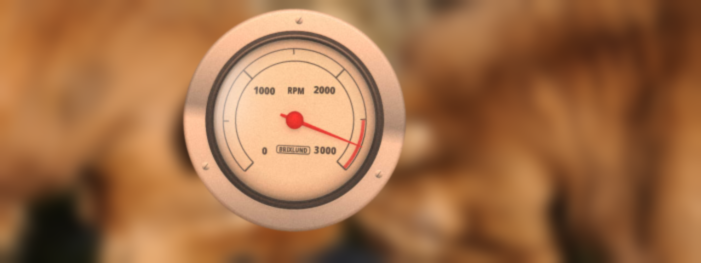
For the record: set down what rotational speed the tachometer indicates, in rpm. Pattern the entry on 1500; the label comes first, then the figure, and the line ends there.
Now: 2750
